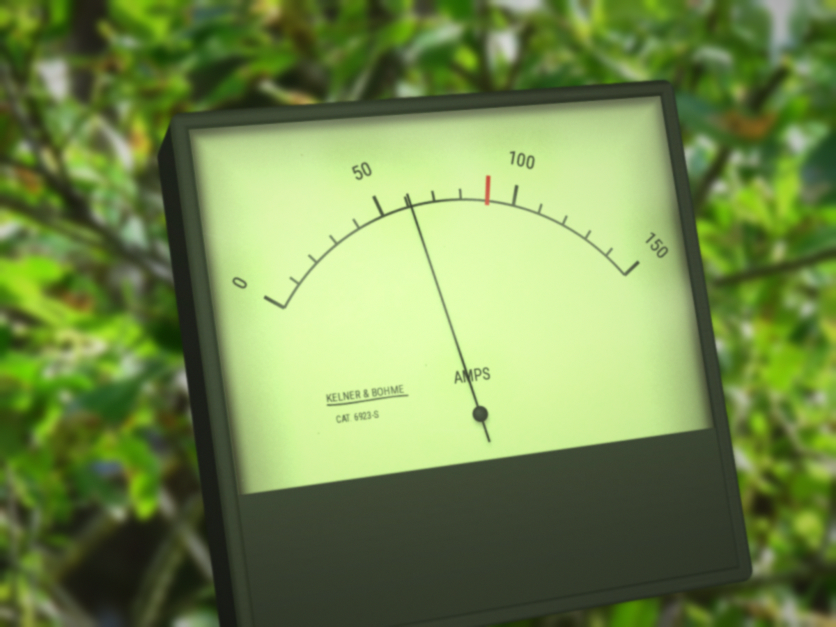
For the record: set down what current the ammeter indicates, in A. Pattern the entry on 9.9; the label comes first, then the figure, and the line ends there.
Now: 60
